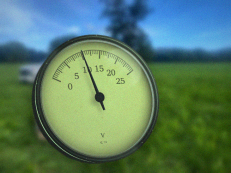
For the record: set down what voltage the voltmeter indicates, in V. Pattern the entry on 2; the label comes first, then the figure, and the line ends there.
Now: 10
